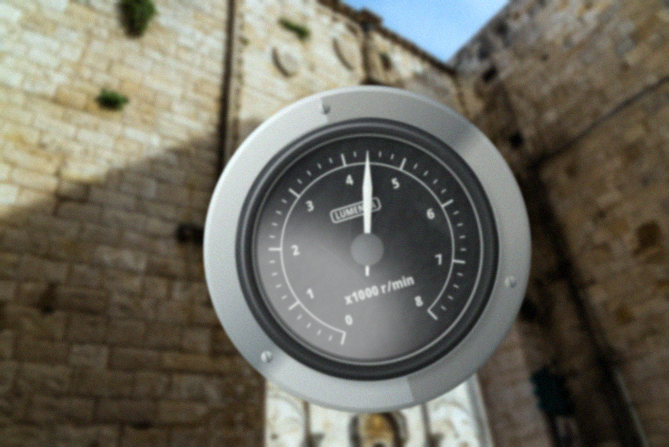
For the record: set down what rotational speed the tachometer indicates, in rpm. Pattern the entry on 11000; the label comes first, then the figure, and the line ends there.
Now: 4400
